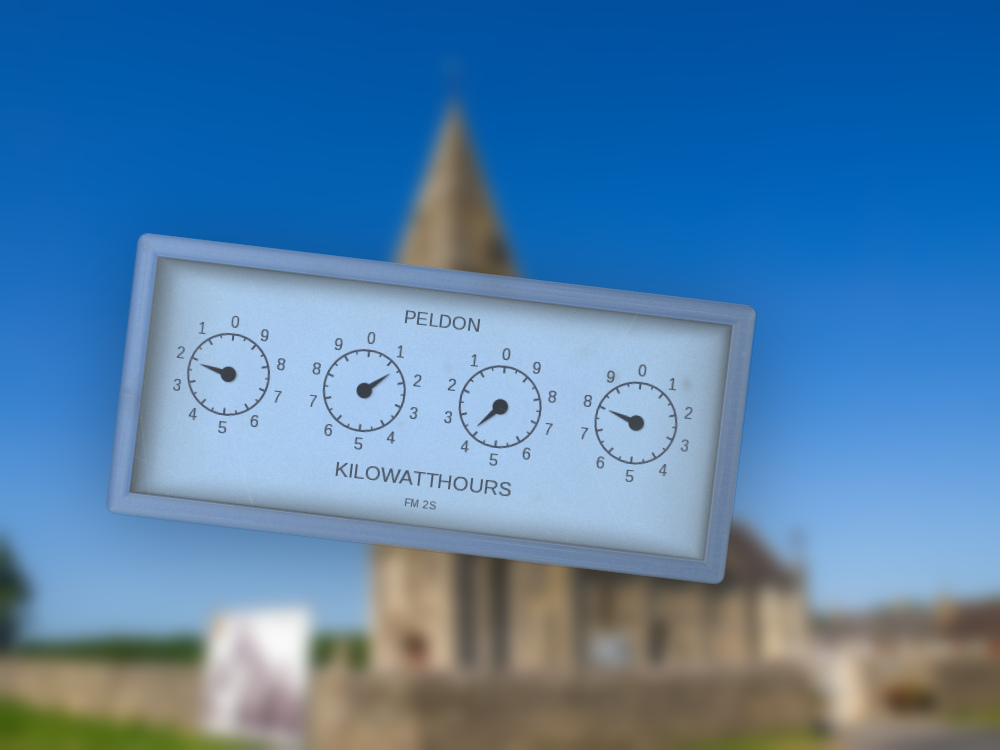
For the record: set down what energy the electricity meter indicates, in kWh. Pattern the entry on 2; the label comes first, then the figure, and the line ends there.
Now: 2138
